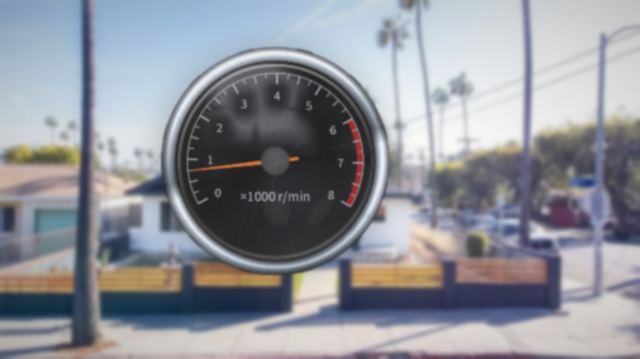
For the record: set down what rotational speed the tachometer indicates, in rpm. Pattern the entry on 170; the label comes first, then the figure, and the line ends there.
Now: 750
